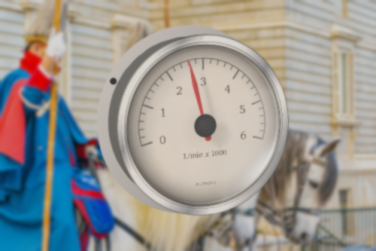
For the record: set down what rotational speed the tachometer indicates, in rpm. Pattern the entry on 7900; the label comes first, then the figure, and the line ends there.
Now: 2600
